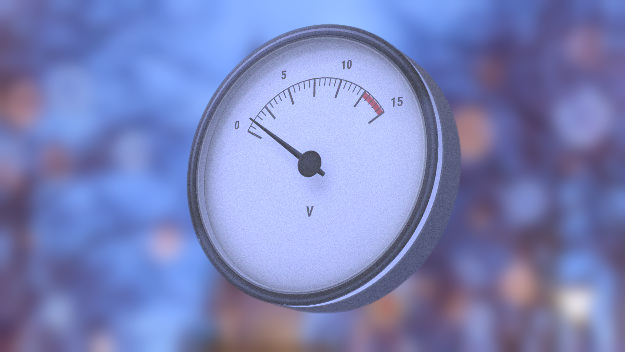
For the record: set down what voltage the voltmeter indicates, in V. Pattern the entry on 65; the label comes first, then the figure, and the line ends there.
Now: 1
